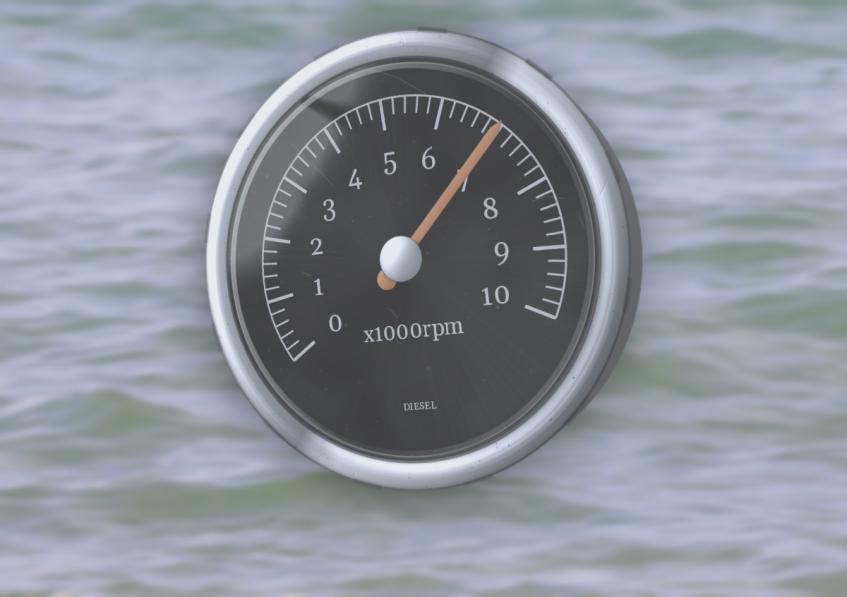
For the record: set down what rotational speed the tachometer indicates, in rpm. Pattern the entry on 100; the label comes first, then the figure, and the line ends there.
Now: 7000
